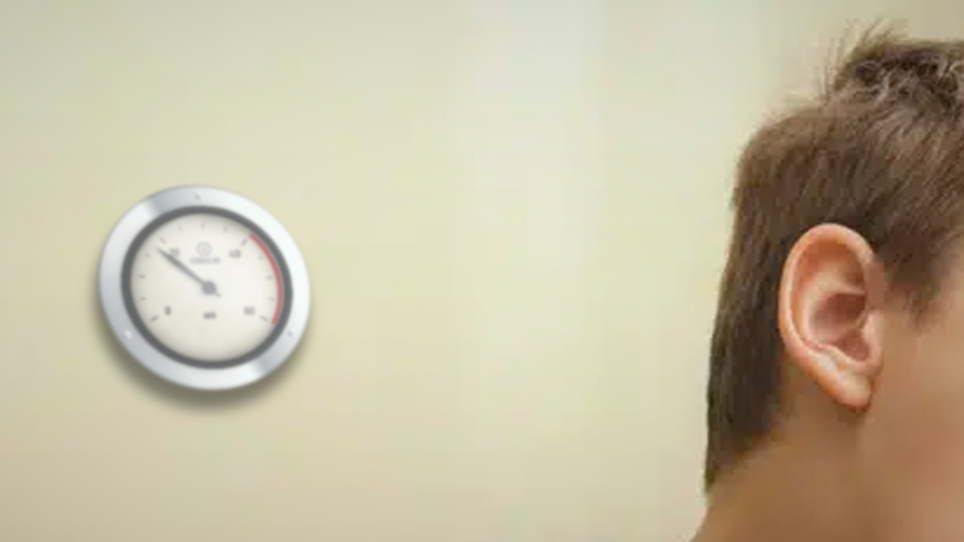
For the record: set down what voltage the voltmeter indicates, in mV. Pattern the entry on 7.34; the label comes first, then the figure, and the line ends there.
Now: 17.5
